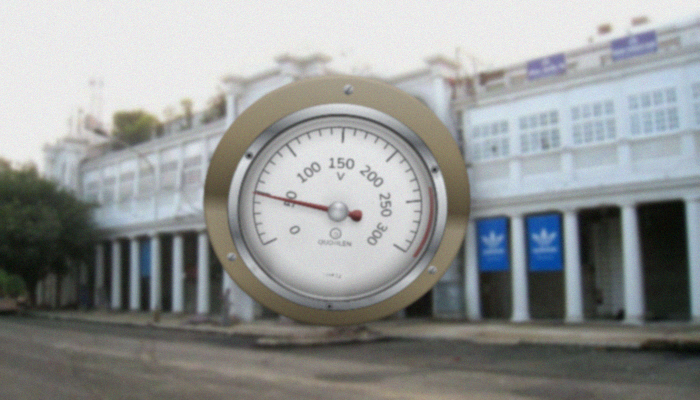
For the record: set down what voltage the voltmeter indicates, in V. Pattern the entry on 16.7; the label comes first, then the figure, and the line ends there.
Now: 50
